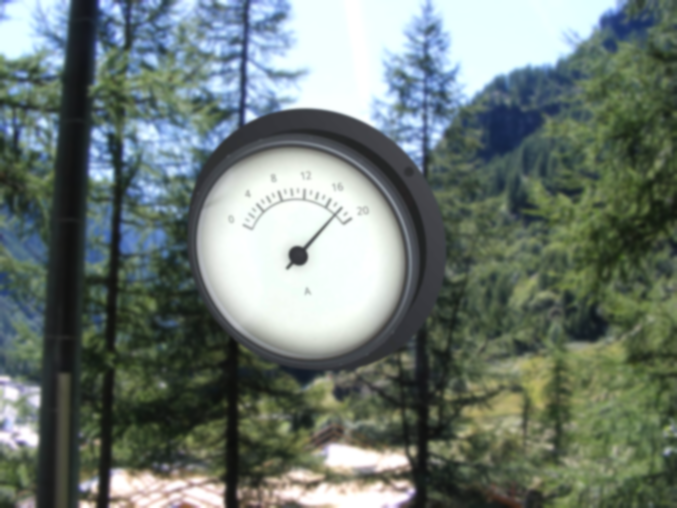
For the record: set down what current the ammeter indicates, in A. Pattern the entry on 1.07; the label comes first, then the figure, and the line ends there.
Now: 18
